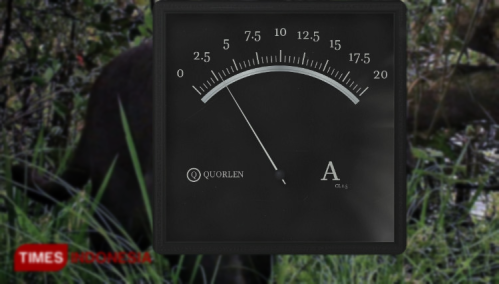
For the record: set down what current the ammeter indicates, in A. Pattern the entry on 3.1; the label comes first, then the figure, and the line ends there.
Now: 3
